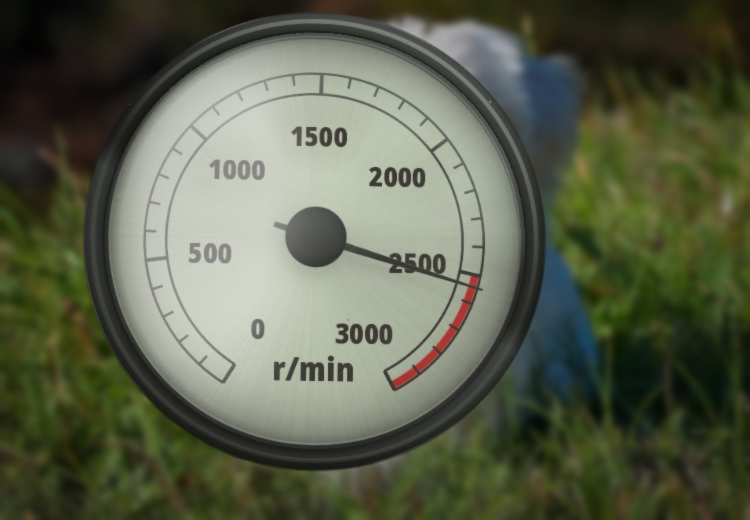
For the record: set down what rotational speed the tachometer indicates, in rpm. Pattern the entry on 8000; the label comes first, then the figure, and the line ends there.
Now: 2550
